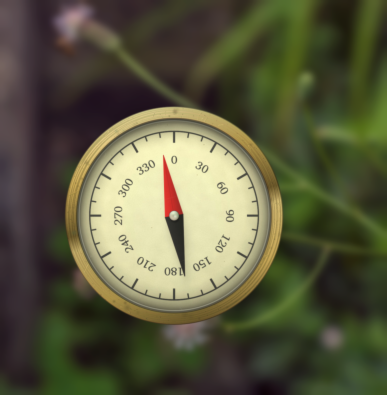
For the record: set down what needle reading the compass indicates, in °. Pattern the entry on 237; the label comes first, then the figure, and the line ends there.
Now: 350
